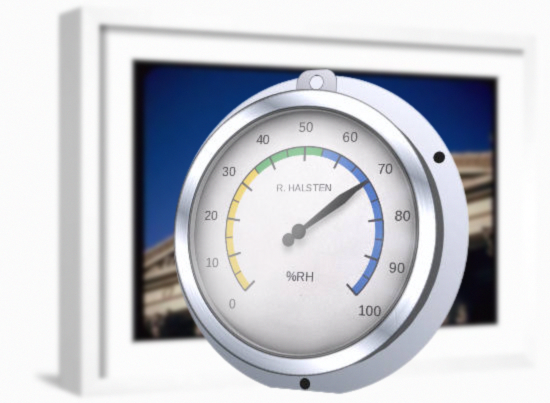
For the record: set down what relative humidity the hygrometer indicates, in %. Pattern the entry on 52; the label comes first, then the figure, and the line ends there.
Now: 70
